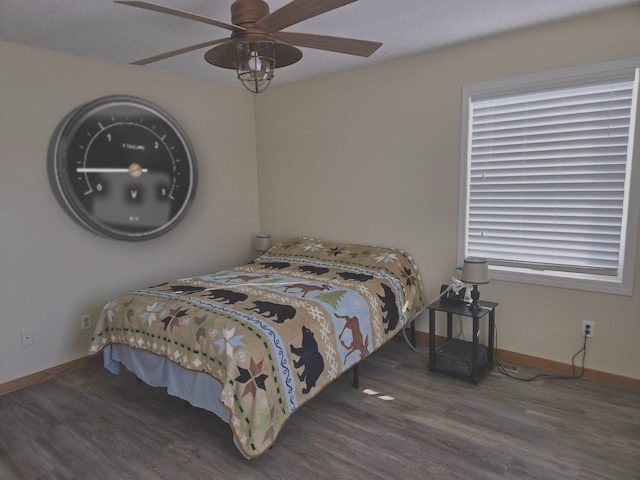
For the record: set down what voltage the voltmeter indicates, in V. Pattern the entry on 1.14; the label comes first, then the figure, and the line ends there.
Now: 0.3
